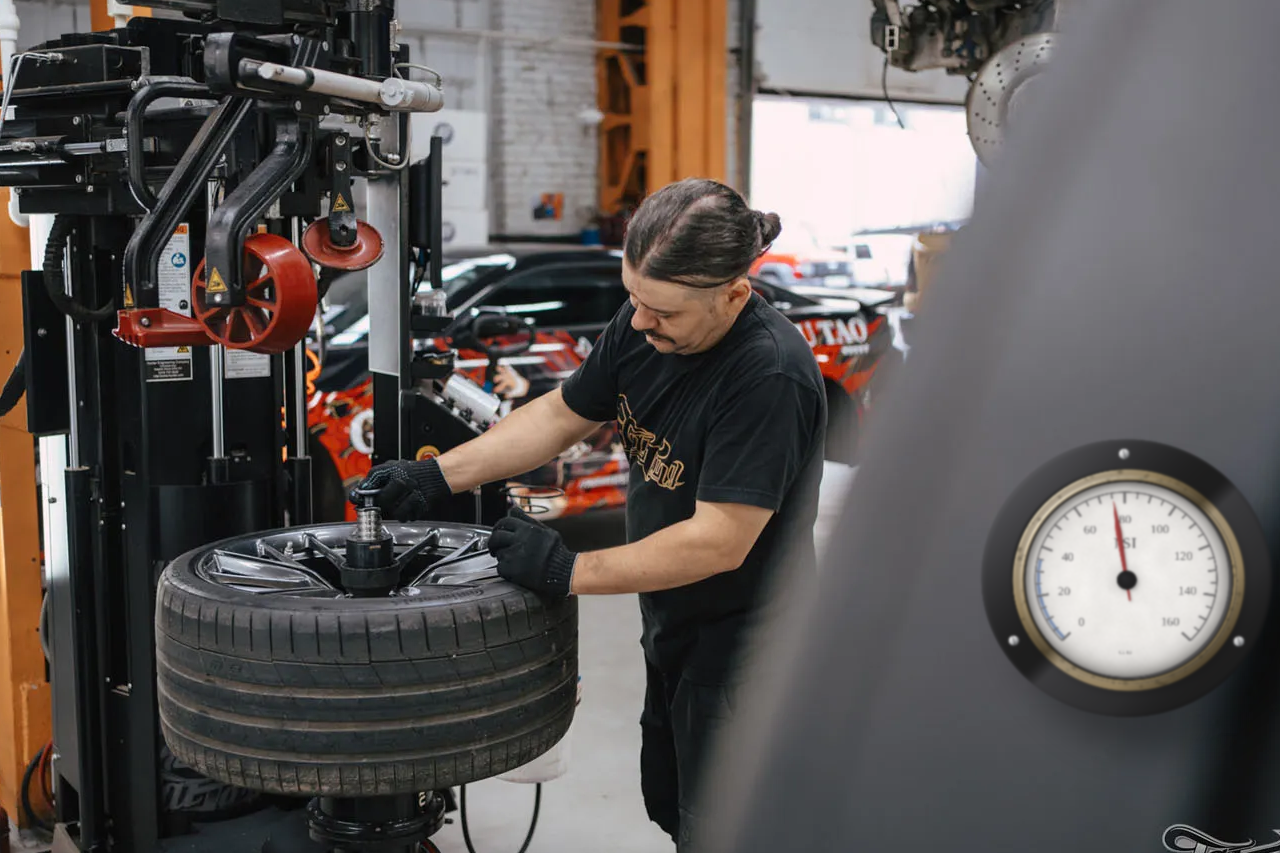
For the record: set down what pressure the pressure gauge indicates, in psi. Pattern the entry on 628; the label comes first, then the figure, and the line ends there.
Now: 75
